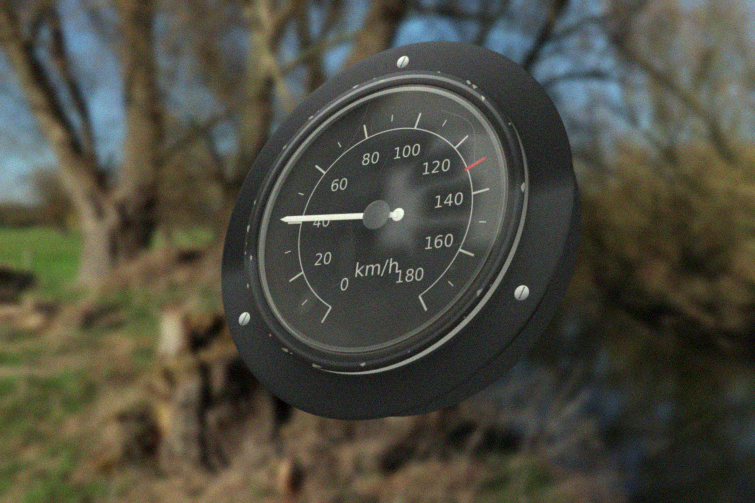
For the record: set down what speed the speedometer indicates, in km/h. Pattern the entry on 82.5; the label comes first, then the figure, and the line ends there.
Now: 40
